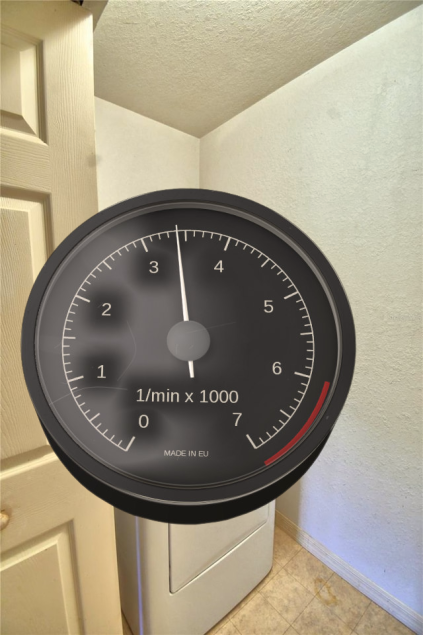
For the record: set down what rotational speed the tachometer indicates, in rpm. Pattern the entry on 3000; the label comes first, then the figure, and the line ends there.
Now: 3400
